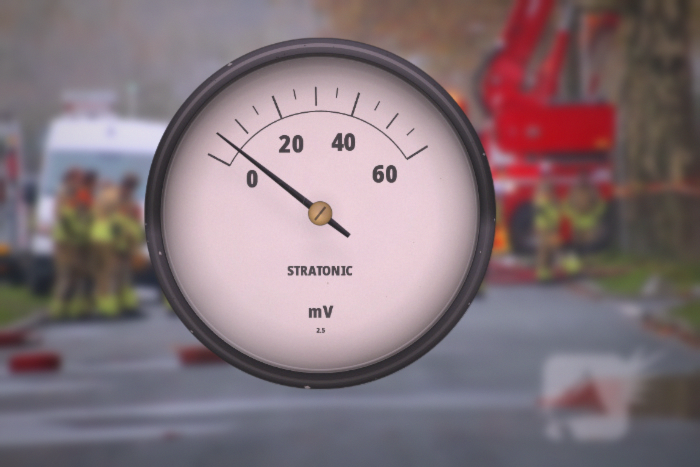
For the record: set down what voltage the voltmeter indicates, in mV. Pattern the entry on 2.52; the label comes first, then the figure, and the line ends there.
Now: 5
